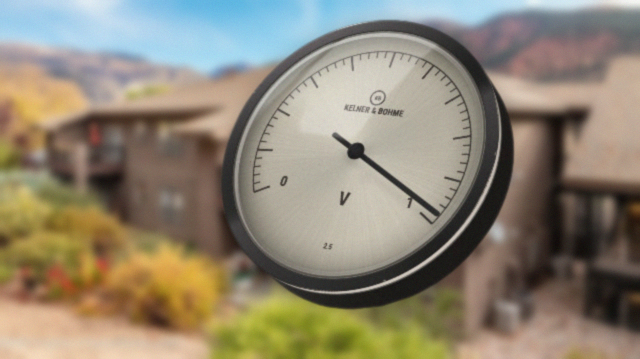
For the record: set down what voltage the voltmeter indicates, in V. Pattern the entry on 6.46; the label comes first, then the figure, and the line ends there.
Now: 0.98
